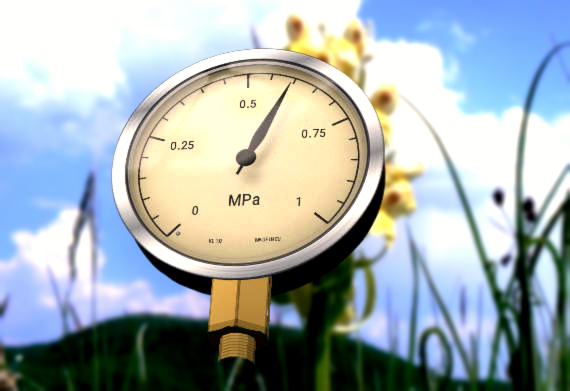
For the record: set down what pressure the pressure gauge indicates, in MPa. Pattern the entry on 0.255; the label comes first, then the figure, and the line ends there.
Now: 0.6
